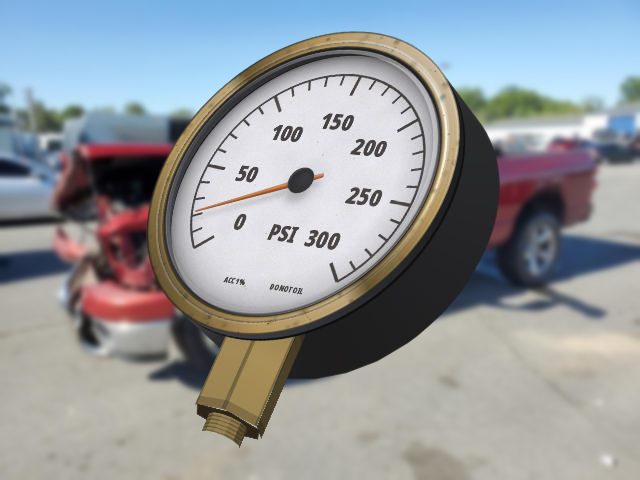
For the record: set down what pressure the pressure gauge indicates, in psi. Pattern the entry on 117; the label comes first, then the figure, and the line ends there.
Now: 20
